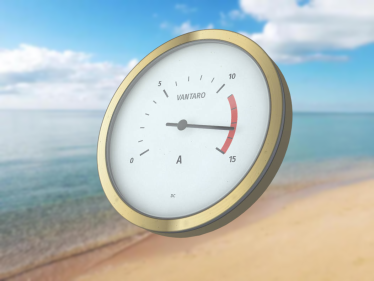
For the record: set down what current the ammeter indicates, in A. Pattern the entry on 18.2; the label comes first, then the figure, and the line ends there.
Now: 13.5
